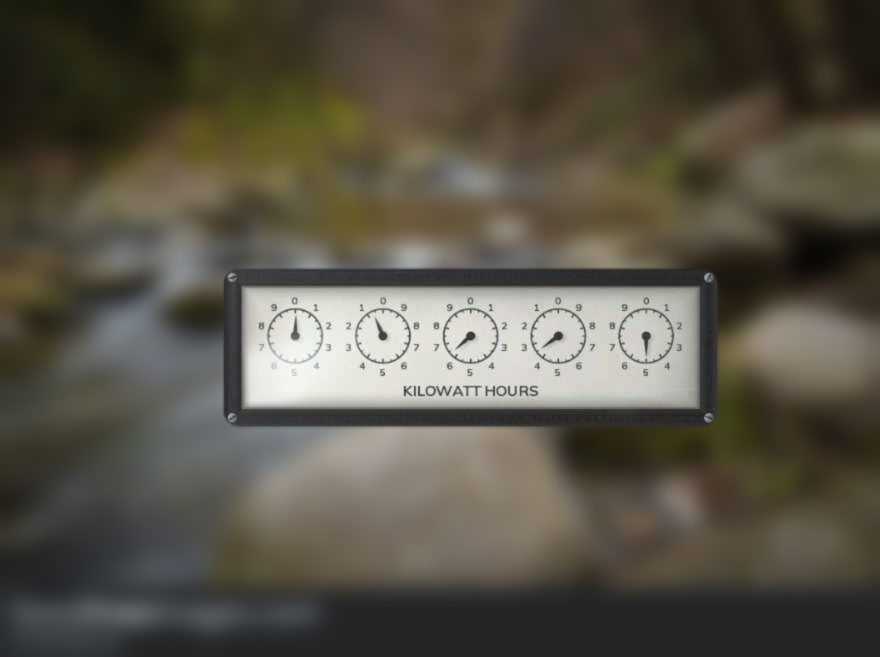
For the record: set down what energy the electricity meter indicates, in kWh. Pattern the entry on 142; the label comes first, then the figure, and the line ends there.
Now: 635
